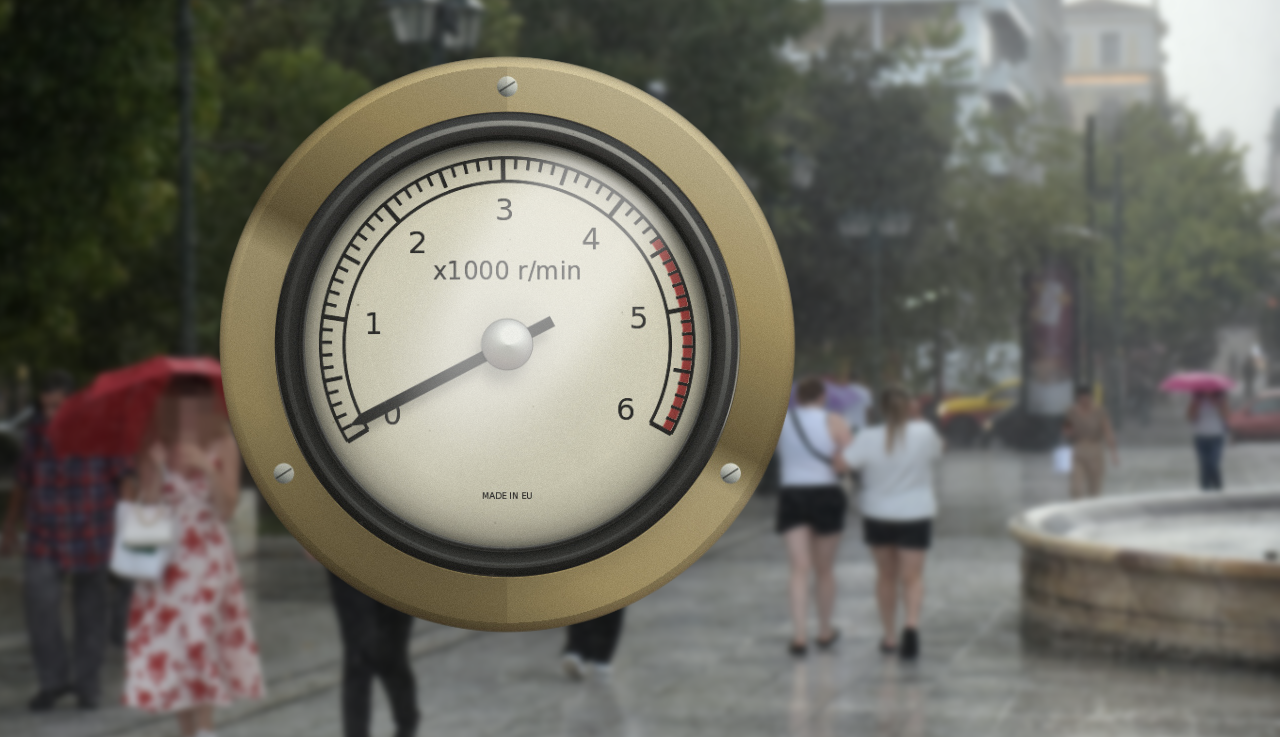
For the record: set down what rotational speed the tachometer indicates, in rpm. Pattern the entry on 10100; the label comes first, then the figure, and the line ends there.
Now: 100
